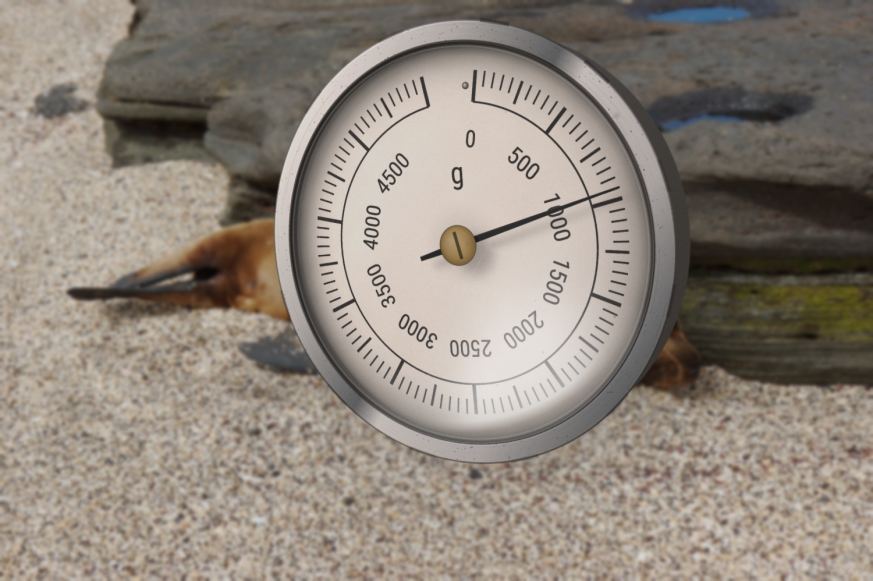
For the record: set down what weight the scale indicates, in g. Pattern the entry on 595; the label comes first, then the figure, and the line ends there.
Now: 950
